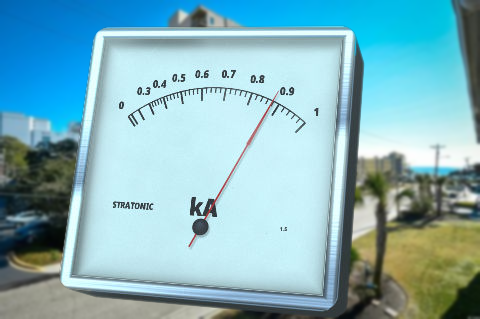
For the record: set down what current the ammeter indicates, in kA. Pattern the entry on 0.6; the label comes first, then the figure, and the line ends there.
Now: 0.88
